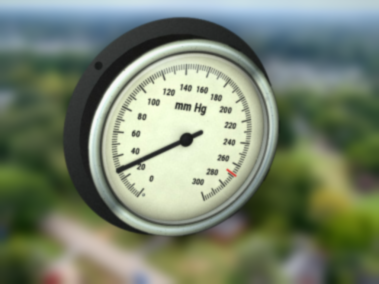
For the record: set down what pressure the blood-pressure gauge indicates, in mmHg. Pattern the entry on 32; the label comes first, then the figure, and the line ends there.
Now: 30
